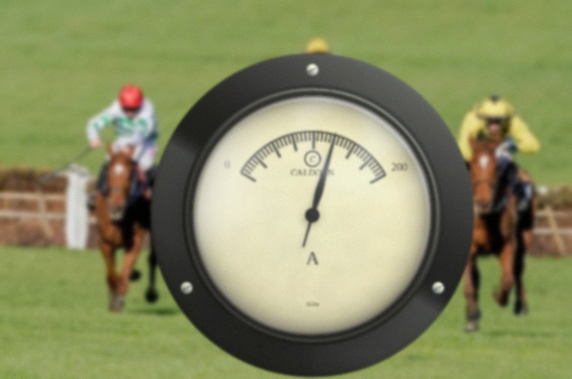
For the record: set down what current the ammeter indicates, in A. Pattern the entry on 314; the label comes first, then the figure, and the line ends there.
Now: 125
